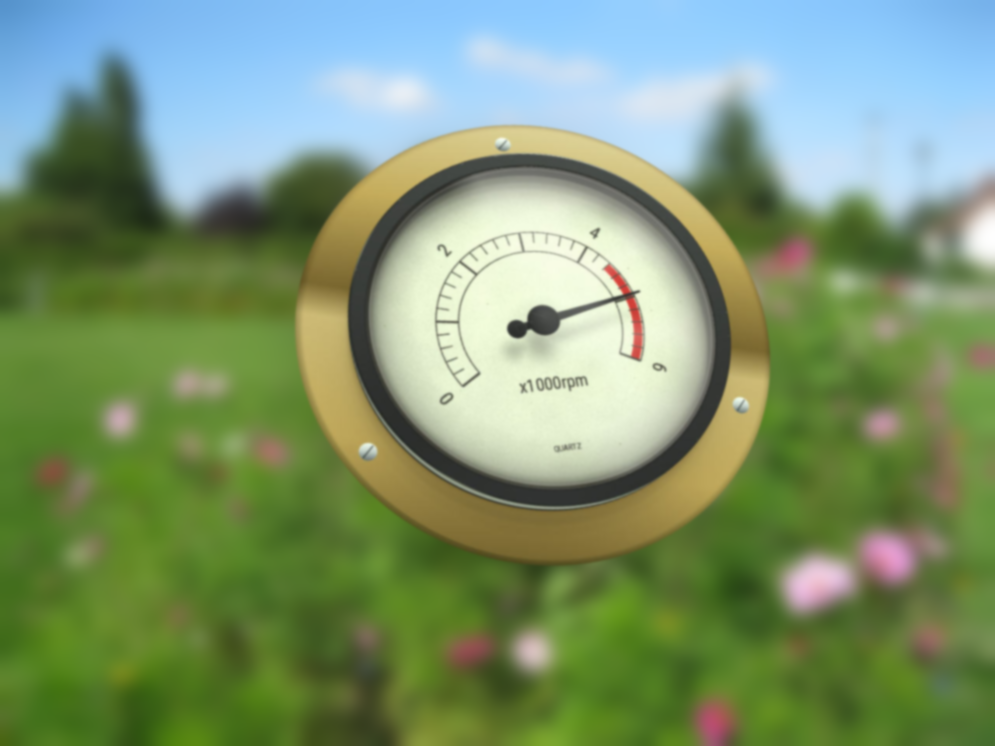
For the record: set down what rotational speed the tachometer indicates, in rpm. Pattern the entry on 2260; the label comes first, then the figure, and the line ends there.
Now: 5000
